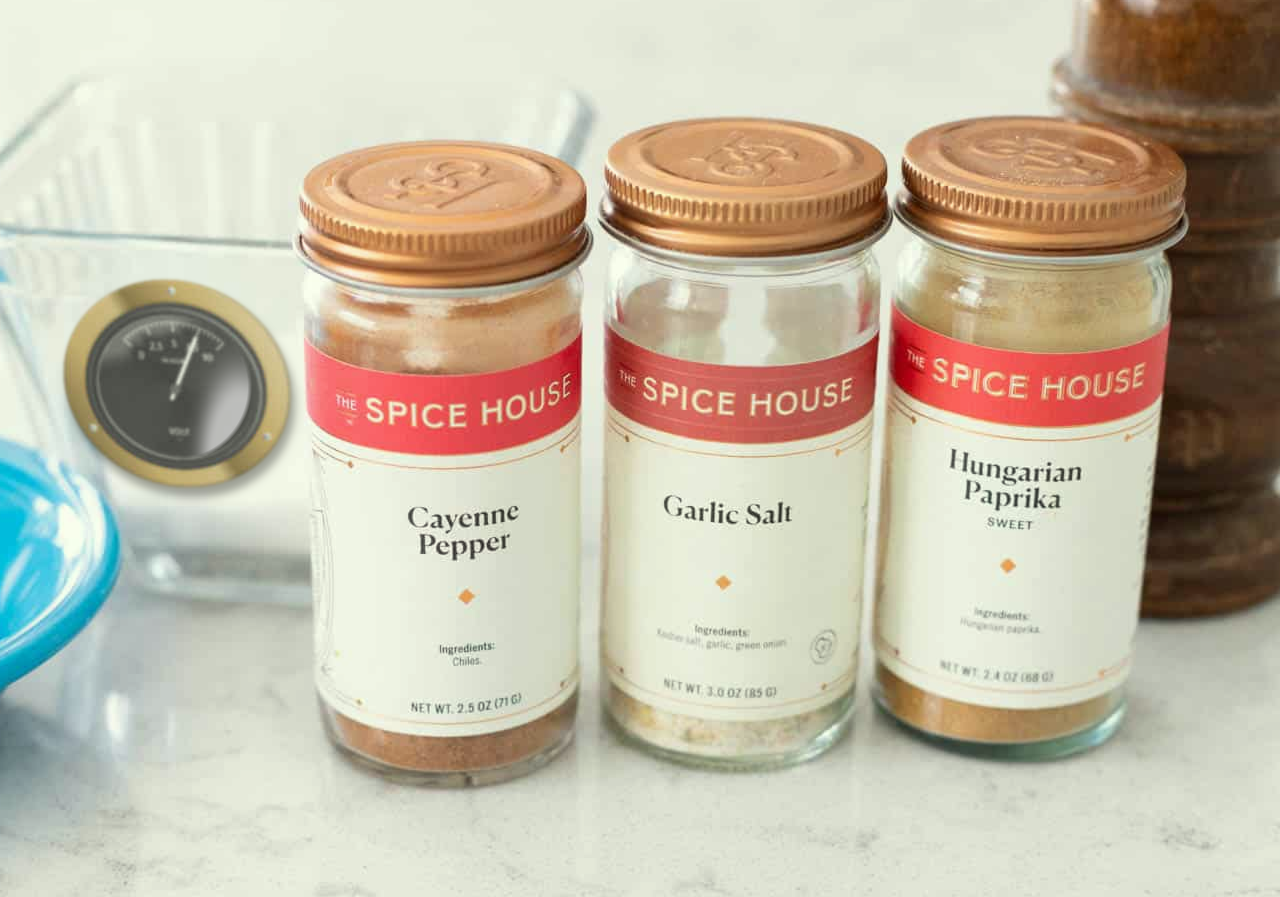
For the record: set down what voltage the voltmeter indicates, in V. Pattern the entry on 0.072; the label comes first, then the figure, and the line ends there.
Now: 7.5
